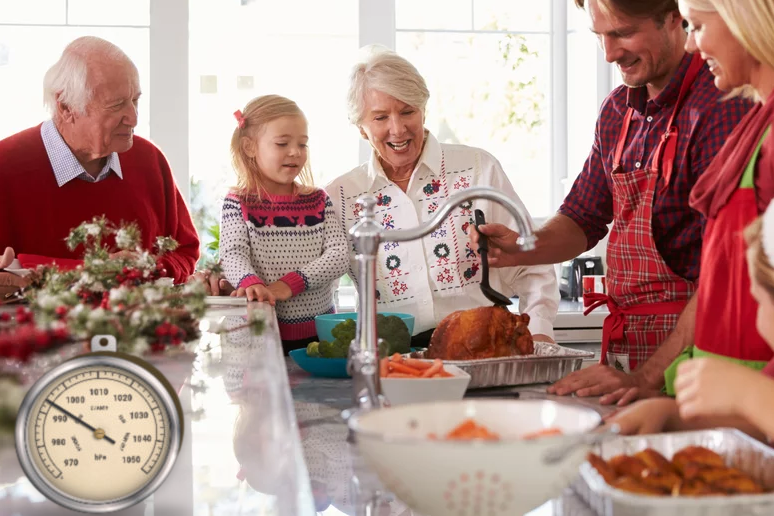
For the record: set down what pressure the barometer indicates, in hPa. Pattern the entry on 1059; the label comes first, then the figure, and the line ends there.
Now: 994
